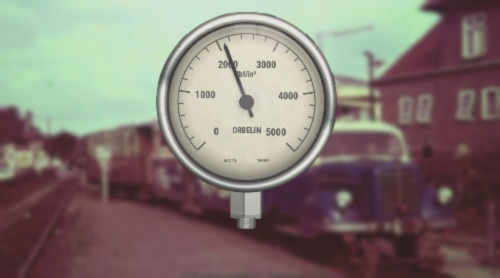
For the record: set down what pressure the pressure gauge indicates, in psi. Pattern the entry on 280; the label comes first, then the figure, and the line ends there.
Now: 2100
